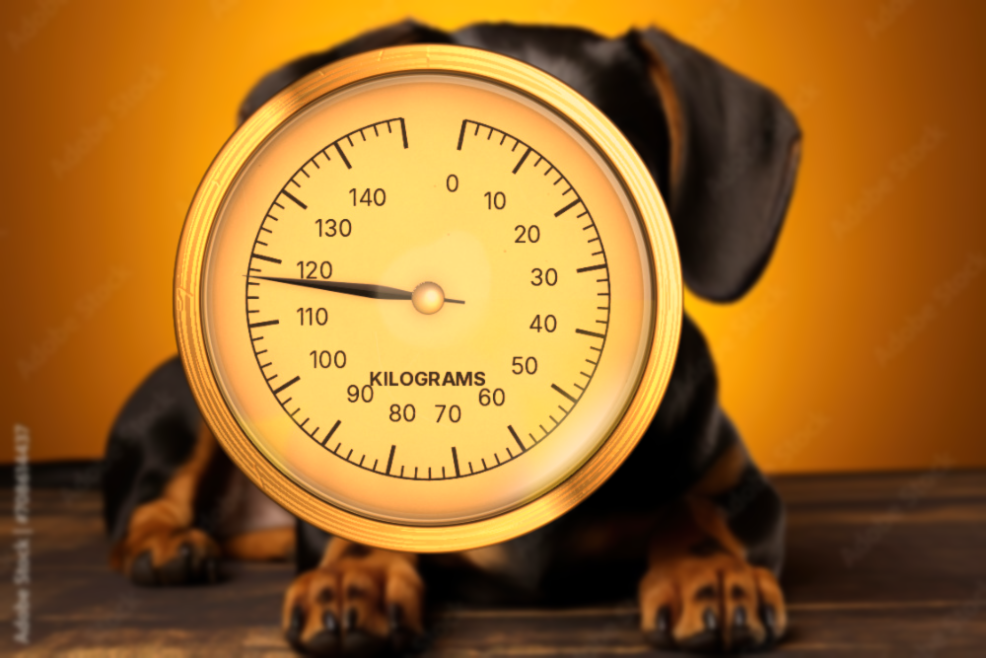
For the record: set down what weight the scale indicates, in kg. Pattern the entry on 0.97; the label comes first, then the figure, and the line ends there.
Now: 117
